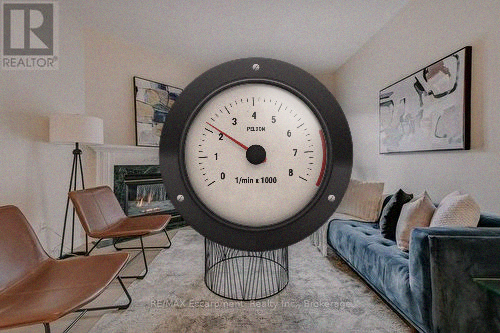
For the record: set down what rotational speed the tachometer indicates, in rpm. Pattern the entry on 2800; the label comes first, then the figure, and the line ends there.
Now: 2200
